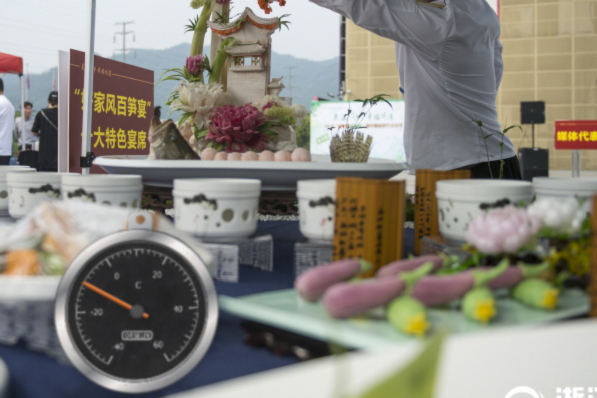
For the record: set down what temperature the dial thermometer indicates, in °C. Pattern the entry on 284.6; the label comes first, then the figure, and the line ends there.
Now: -10
